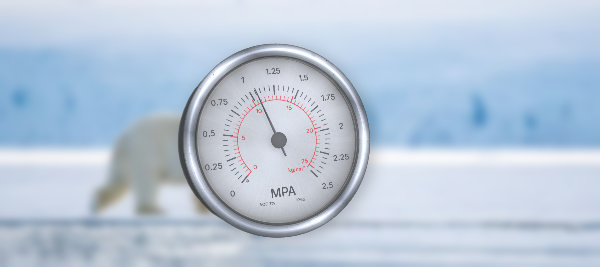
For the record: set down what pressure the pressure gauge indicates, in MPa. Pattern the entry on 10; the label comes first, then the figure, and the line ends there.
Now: 1.05
